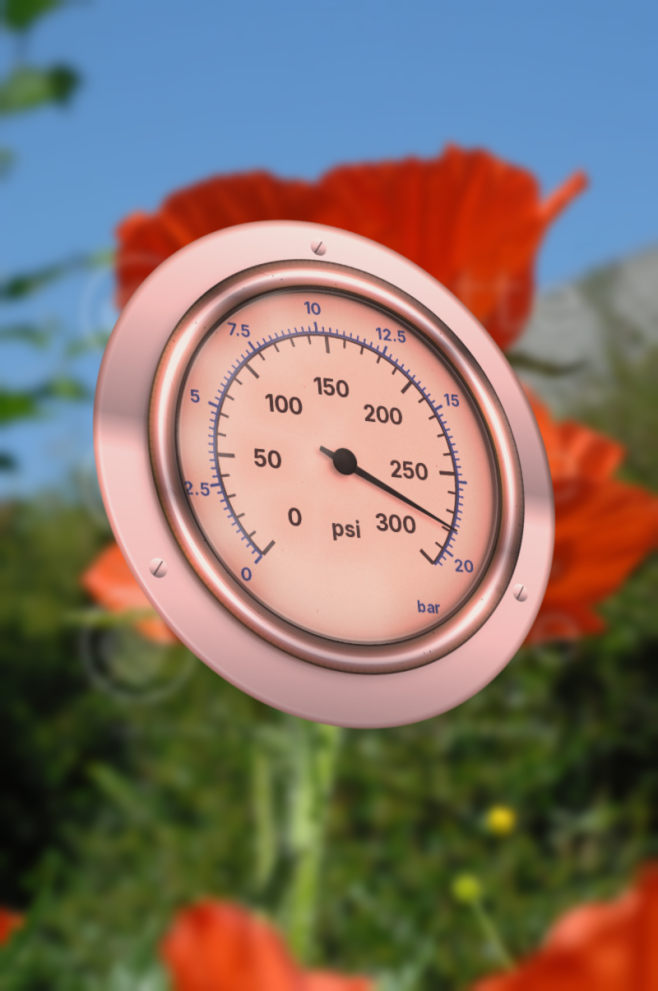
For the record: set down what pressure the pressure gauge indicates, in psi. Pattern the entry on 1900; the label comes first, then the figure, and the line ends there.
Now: 280
